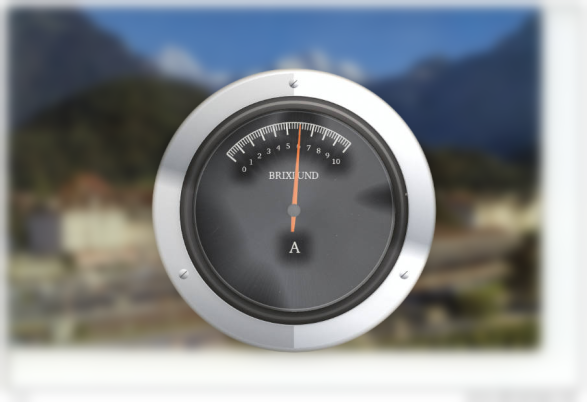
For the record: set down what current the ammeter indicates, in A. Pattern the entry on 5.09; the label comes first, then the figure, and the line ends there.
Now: 6
